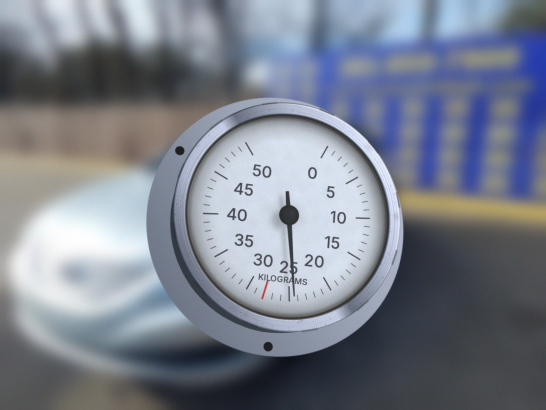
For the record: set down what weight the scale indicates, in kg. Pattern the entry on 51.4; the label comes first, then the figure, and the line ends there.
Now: 24.5
